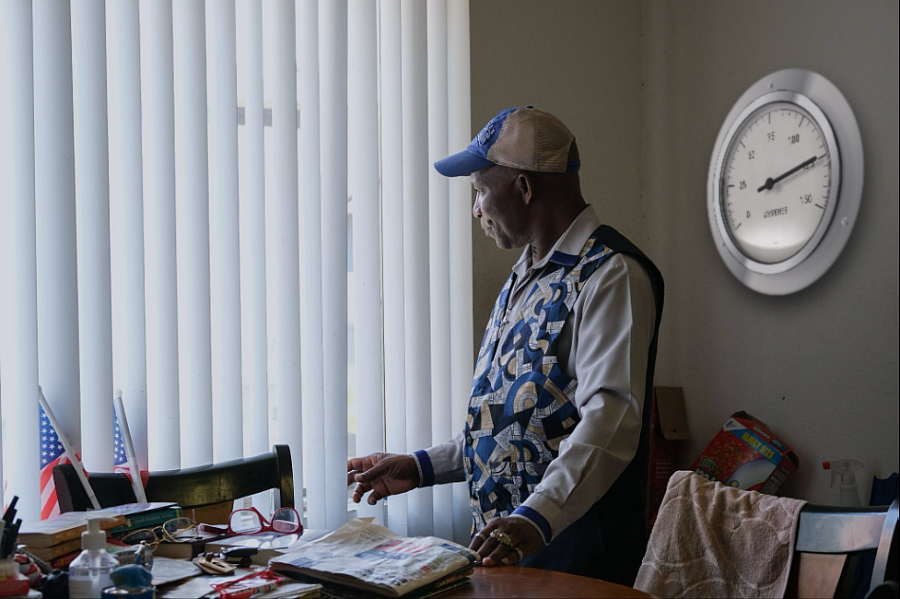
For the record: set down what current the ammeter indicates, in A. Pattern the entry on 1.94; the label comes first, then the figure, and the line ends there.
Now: 125
